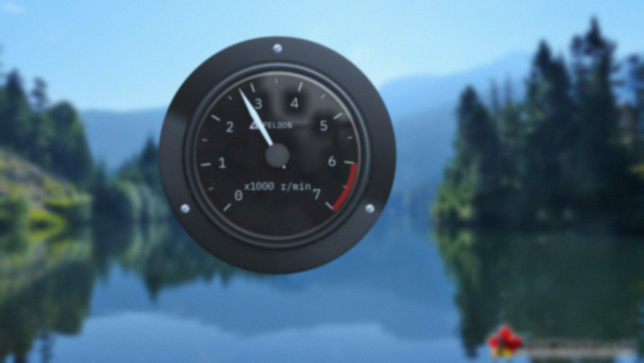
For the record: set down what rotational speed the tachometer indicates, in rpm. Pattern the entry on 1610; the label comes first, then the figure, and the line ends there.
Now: 2750
